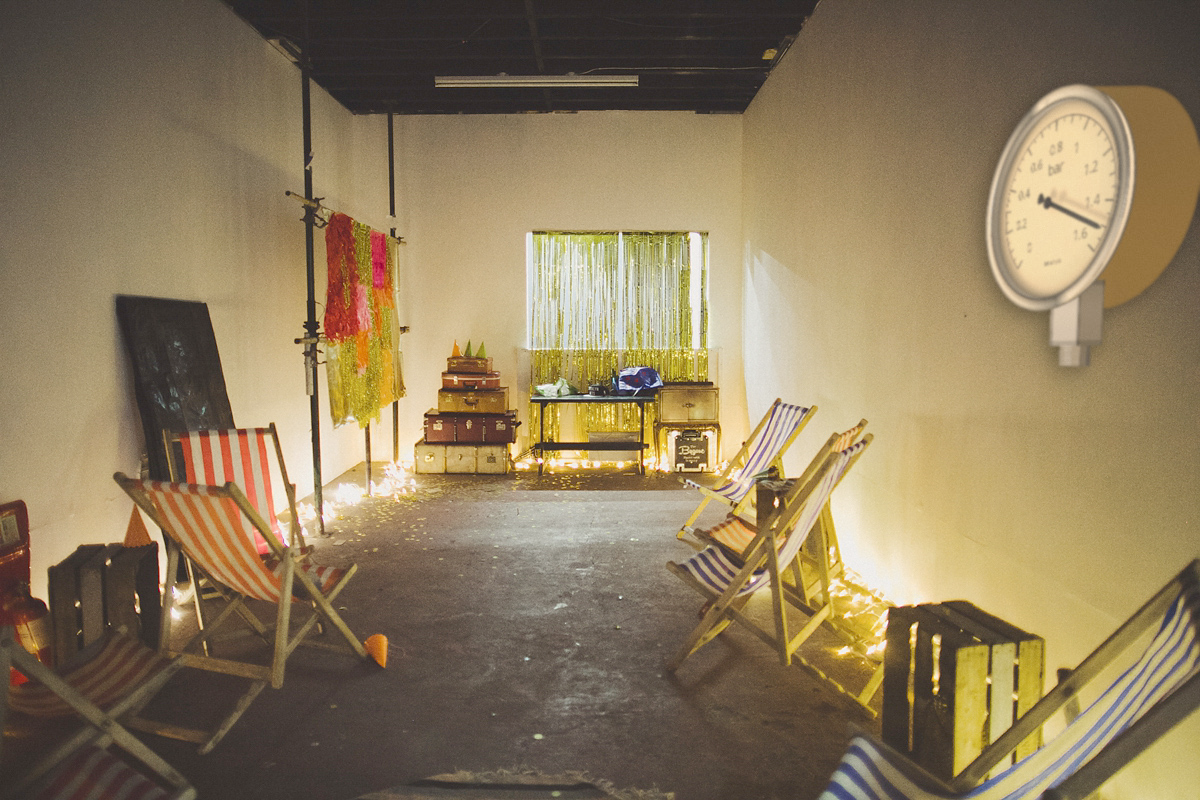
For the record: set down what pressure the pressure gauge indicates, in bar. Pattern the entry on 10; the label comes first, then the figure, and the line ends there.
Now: 1.5
